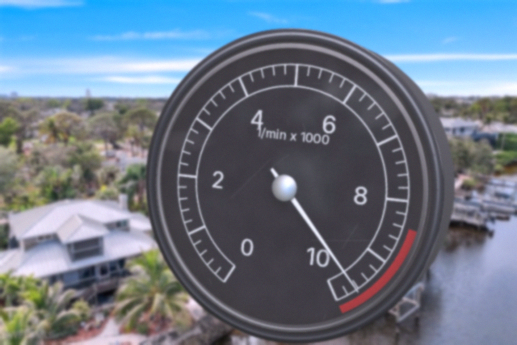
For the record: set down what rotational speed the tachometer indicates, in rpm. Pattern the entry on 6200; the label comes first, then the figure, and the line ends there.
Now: 9600
